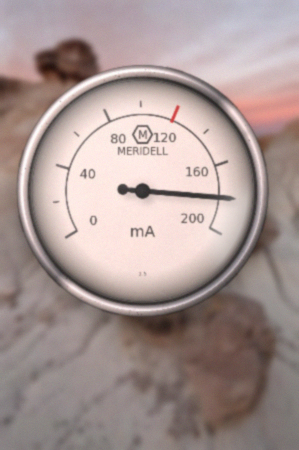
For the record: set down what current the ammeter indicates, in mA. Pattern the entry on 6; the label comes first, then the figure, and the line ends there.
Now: 180
